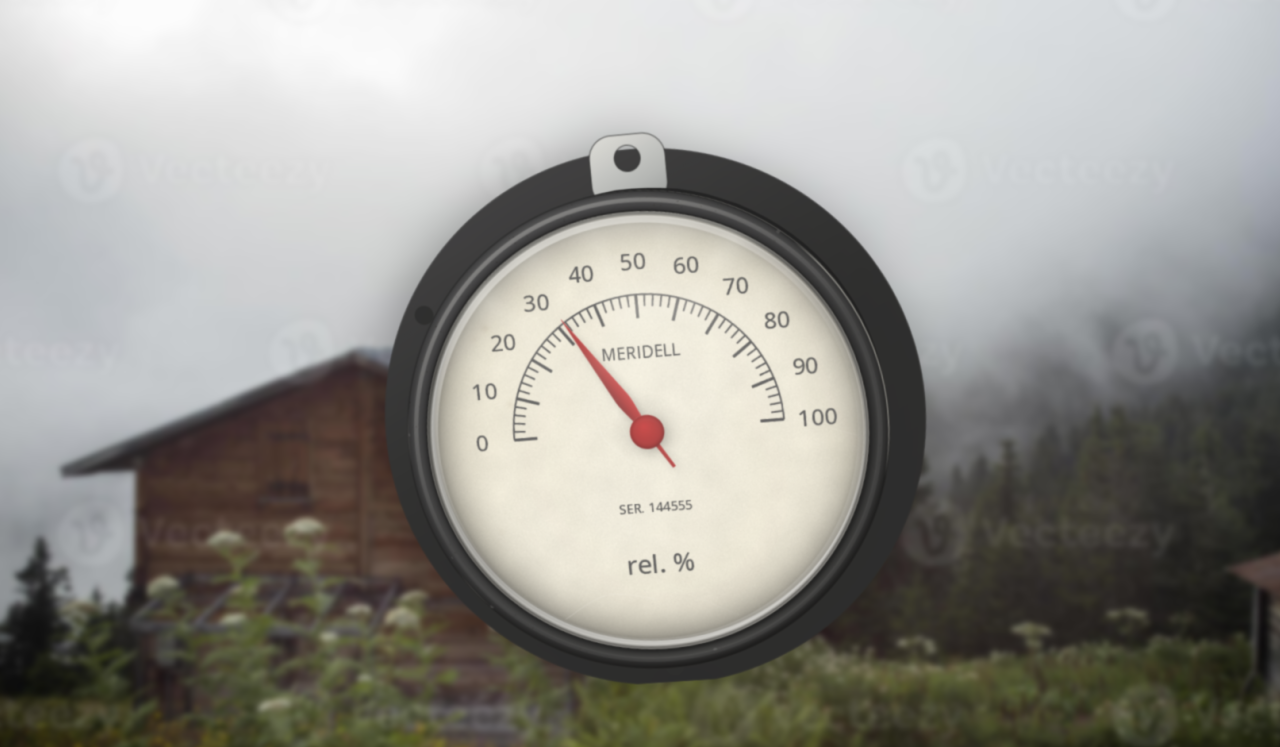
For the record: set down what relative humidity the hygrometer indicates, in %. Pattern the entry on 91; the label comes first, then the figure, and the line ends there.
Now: 32
